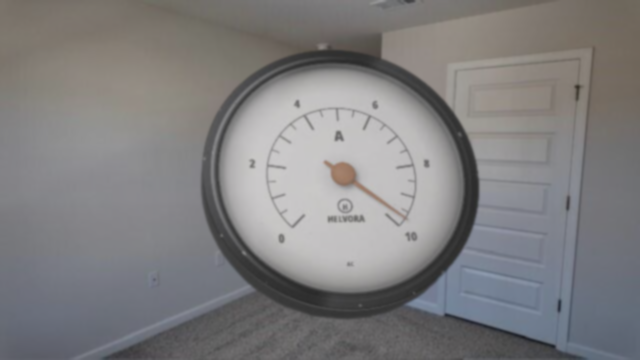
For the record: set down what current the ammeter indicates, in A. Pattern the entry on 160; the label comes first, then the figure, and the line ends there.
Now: 9.75
